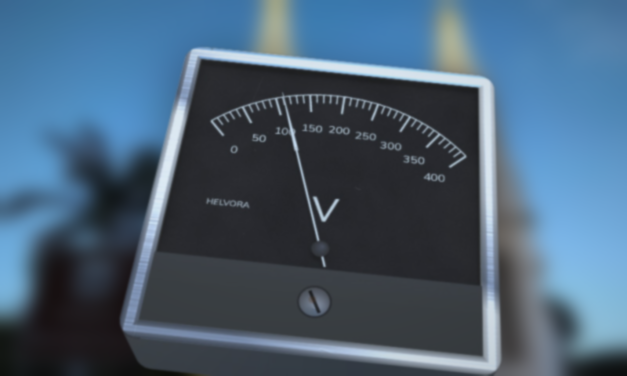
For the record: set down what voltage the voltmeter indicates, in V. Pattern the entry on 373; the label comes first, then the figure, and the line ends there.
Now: 110
